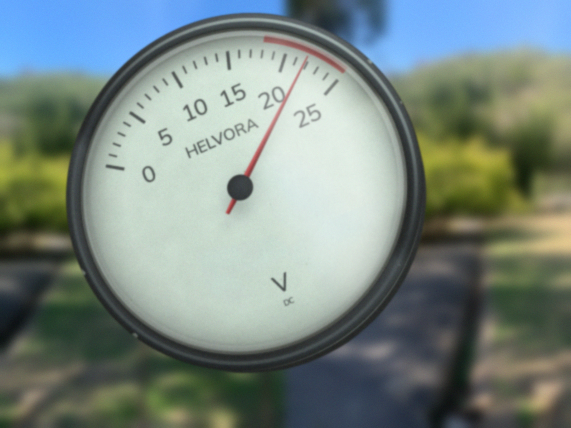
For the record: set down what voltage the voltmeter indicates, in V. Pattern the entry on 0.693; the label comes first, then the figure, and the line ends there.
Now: 22
